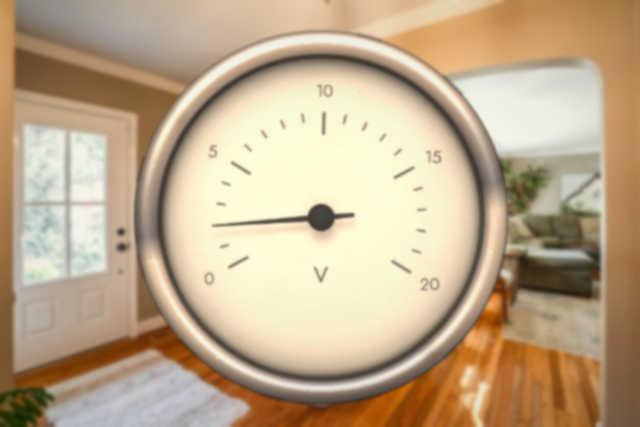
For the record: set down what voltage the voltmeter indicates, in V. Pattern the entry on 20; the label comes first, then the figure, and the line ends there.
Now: 2
